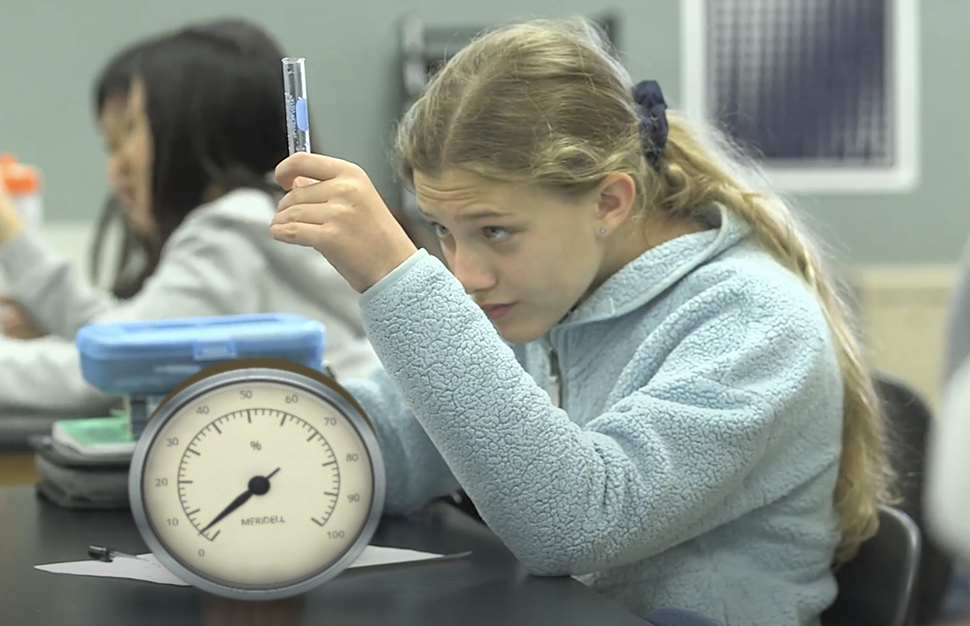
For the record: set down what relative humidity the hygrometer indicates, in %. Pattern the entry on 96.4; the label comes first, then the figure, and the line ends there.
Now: 4
